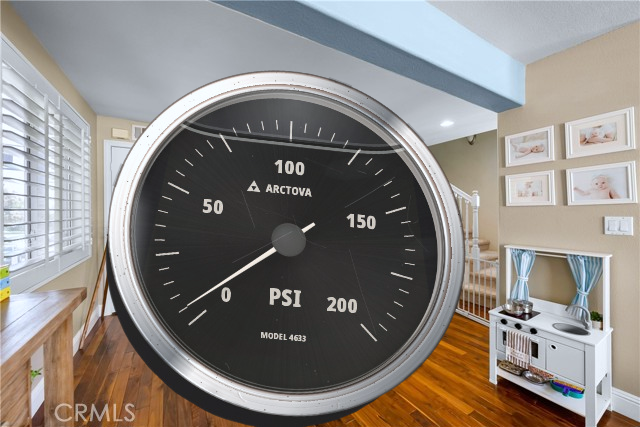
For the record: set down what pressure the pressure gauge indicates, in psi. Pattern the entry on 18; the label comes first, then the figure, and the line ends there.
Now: 5
